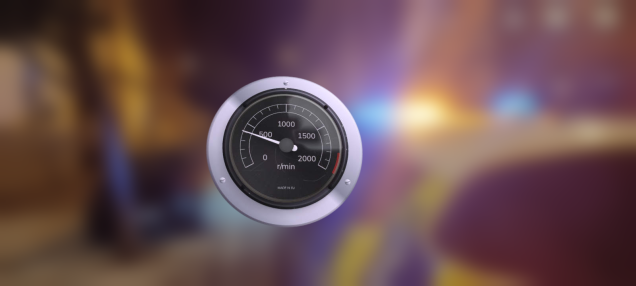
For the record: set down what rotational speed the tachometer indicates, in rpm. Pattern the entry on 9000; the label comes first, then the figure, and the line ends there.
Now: 400
